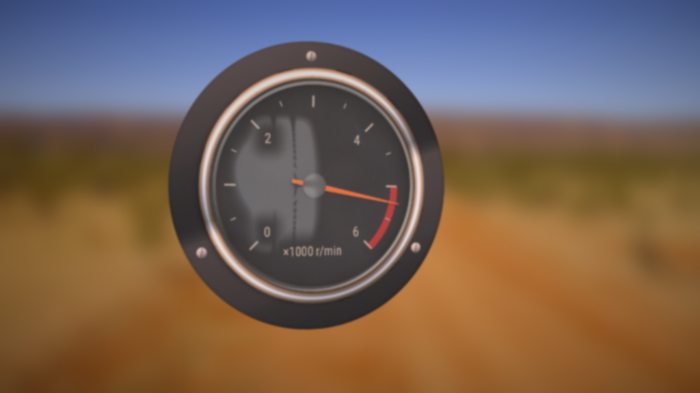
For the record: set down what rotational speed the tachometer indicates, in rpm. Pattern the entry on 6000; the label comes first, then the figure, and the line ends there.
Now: 5250
